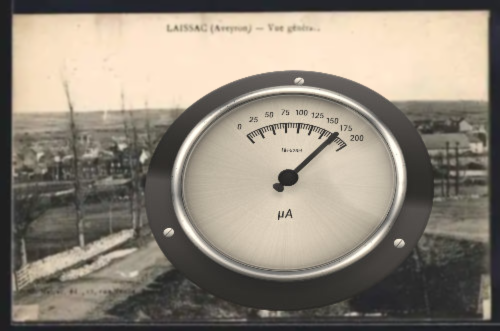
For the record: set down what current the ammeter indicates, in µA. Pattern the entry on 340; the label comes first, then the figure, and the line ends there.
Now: 175
